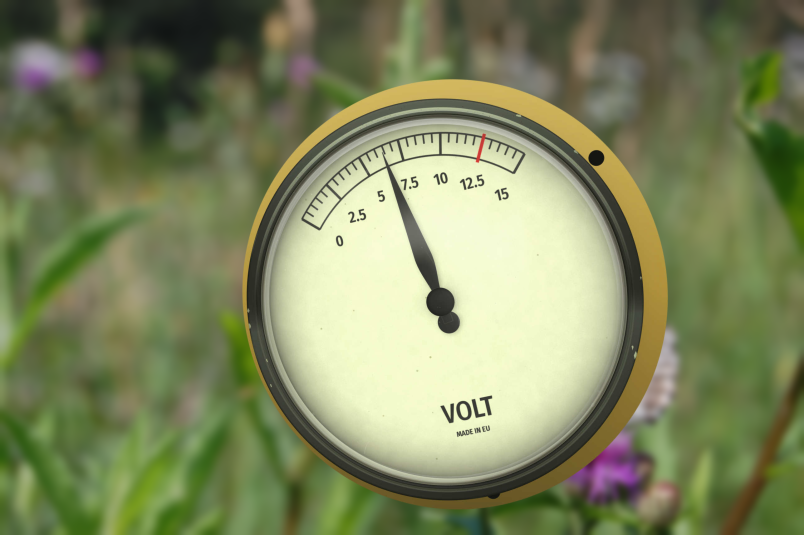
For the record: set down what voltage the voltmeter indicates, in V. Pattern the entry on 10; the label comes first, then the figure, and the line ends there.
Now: 6.5
